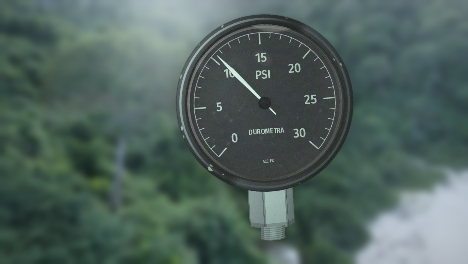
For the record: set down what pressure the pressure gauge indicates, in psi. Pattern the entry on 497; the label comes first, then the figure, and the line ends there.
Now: 10.5
